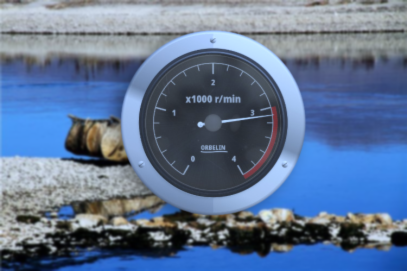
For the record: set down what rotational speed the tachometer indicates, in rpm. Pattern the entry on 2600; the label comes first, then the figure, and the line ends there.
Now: 3100
